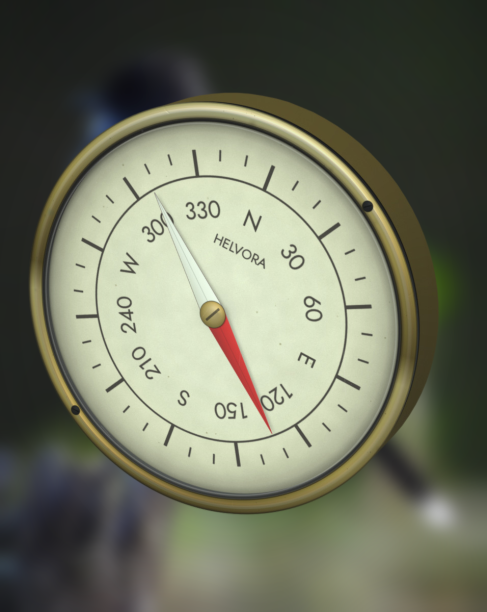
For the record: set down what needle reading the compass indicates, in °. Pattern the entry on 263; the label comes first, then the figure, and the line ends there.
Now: 130
